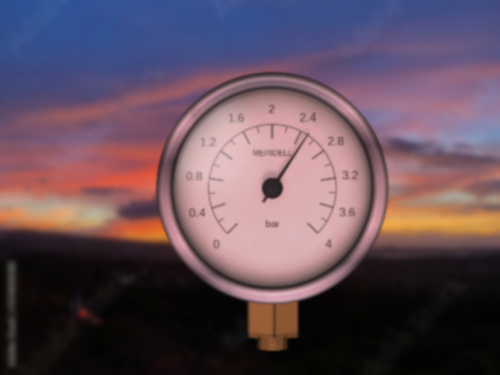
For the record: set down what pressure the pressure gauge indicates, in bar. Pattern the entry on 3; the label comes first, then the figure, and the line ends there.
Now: 2.5
